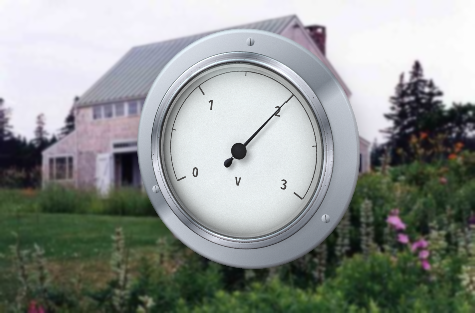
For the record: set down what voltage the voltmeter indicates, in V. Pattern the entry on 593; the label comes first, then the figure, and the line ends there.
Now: 2
